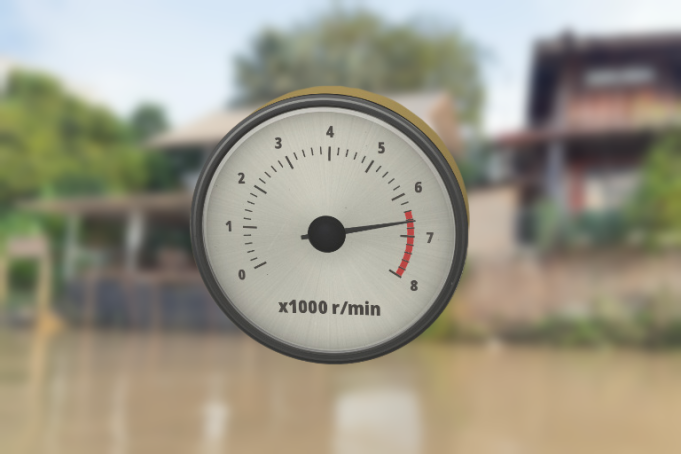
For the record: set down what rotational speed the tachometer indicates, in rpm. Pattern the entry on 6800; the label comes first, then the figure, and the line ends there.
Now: 6600
